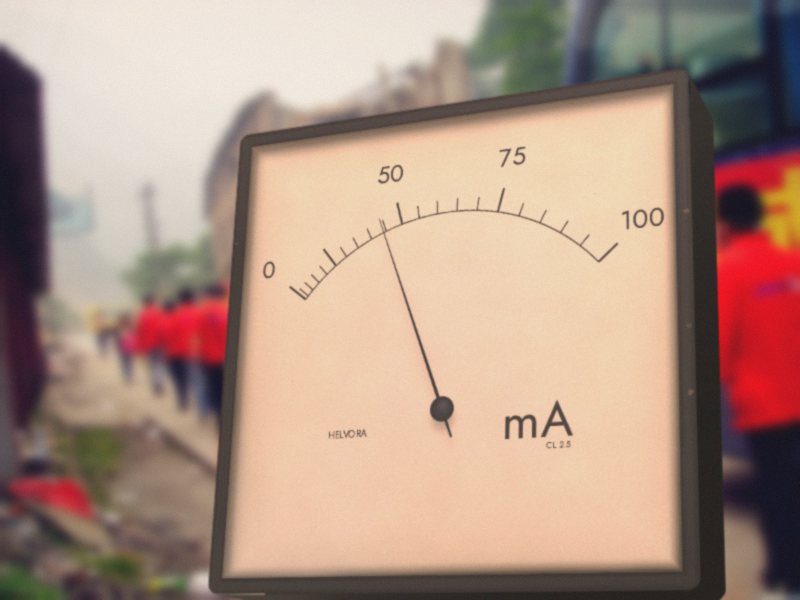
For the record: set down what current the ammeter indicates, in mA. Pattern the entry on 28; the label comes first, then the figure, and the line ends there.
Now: 45
